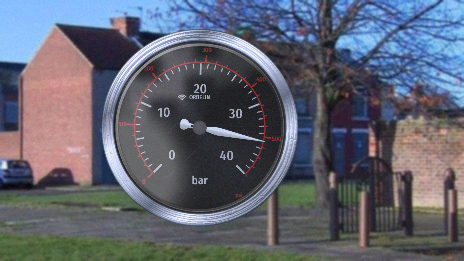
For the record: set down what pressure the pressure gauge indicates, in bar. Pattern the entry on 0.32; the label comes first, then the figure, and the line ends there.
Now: 35
